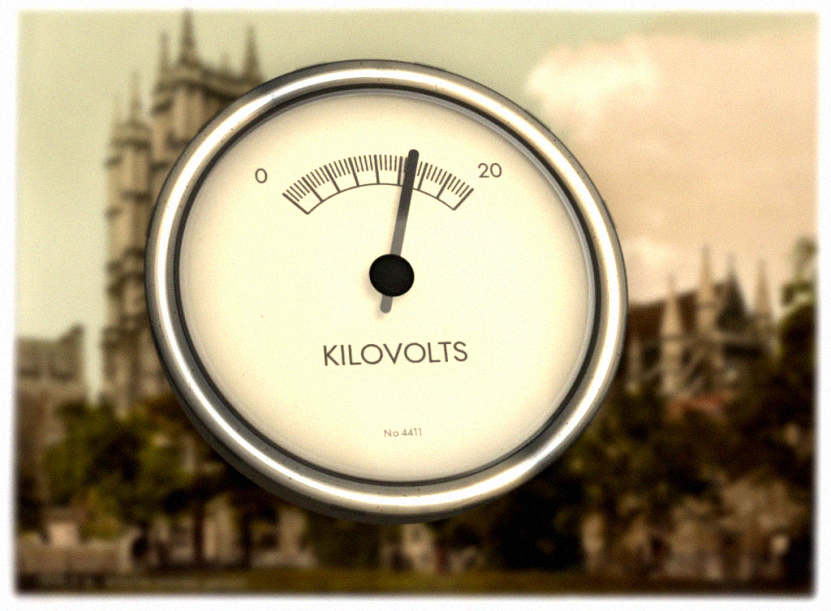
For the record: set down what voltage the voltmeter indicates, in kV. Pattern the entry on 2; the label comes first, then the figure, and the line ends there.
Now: 13.5
